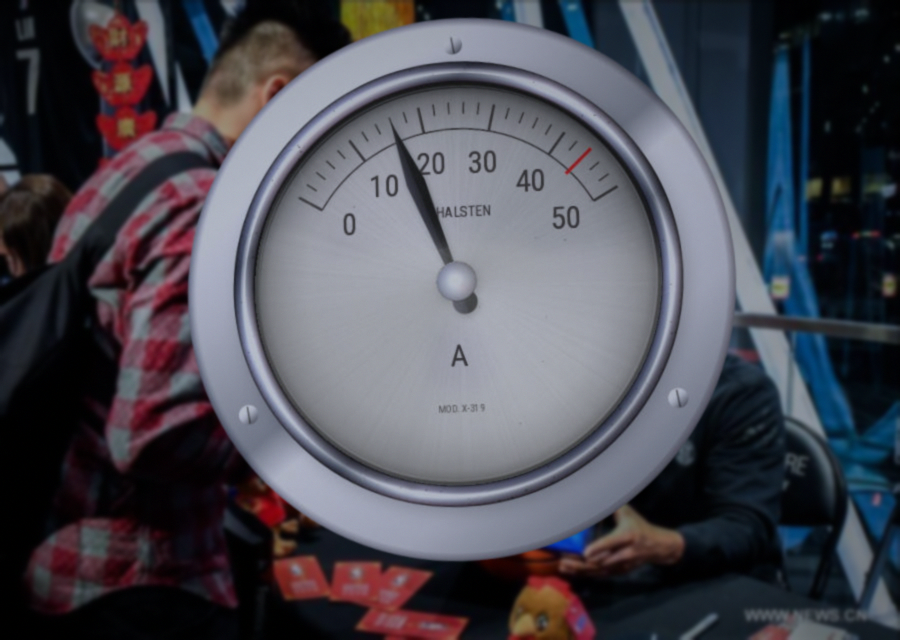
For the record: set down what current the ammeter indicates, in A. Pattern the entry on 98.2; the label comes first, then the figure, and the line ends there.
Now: 16
